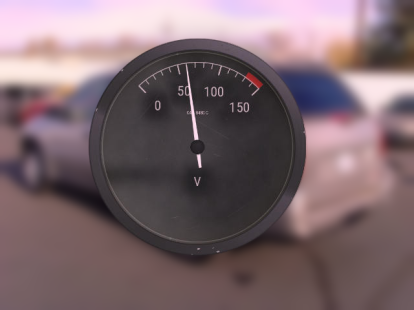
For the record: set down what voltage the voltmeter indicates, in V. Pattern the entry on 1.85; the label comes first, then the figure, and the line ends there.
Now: 60
